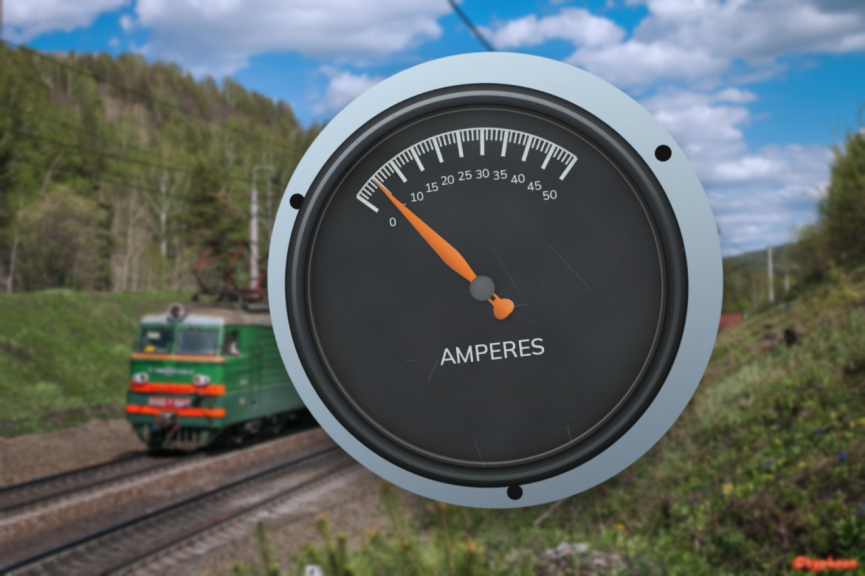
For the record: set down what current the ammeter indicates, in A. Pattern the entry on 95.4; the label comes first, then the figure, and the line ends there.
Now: 5
